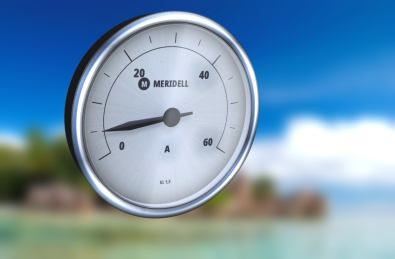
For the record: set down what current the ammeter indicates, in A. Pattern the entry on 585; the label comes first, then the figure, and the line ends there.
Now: 5
